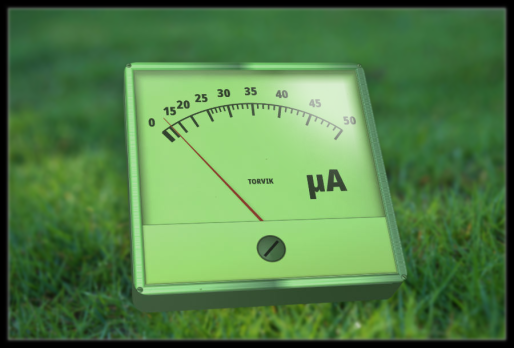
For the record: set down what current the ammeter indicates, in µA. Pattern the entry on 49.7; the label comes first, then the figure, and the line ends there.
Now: 10
